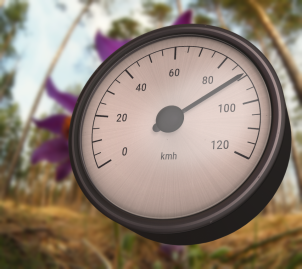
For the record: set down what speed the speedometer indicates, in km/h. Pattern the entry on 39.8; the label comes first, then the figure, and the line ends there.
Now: 90
